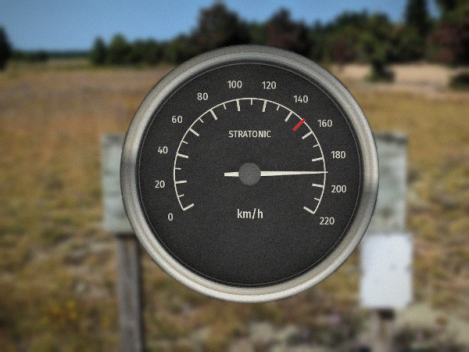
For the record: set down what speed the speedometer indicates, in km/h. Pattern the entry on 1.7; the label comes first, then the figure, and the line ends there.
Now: 190
